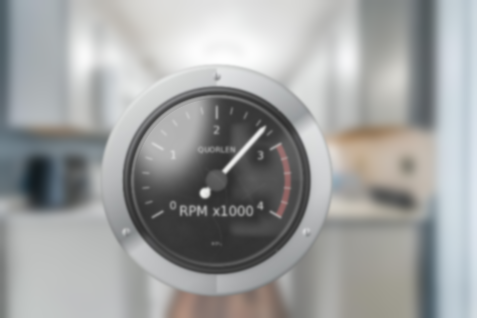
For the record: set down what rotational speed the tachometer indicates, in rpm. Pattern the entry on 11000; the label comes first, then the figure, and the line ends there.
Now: 2700
